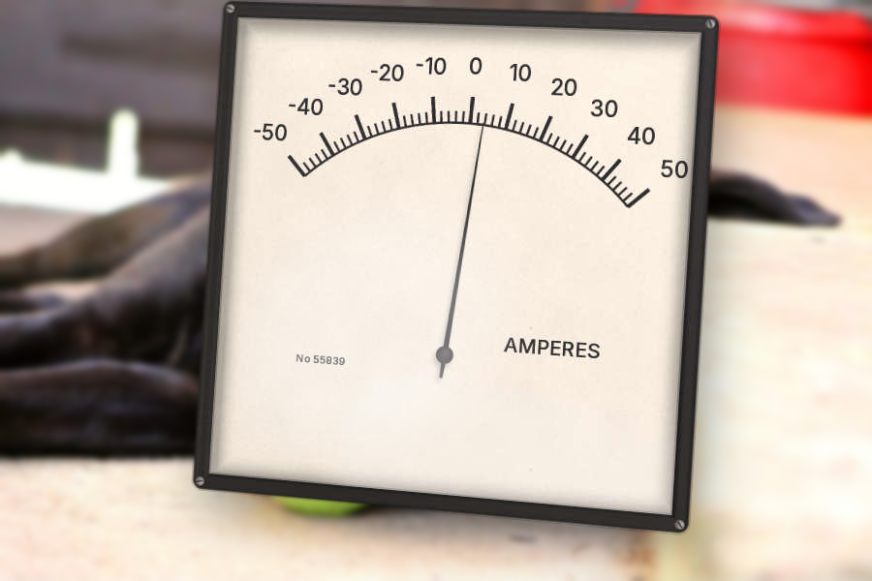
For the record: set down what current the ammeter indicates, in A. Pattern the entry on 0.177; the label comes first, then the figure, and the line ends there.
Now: 4
